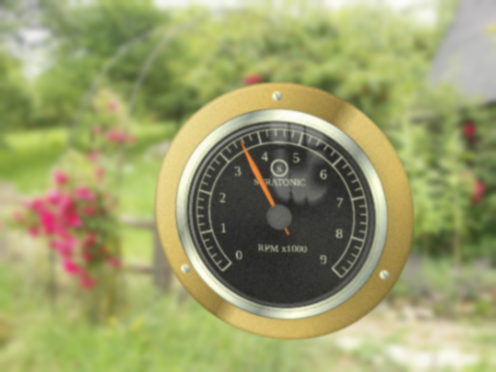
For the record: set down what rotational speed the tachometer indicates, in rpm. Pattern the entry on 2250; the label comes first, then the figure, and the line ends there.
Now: 3600
